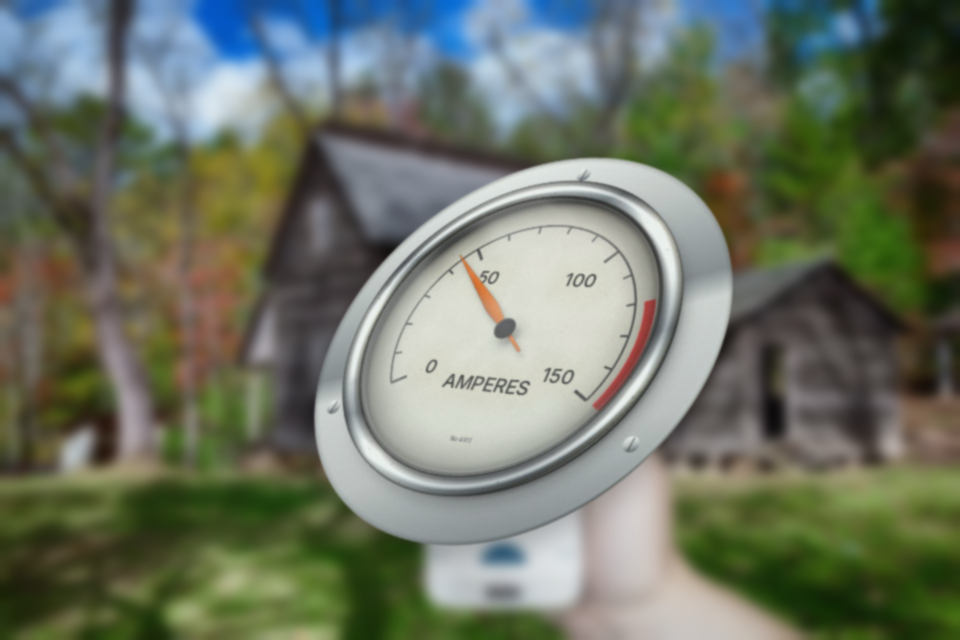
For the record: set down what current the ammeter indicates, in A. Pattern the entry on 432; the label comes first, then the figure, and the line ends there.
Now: 45
